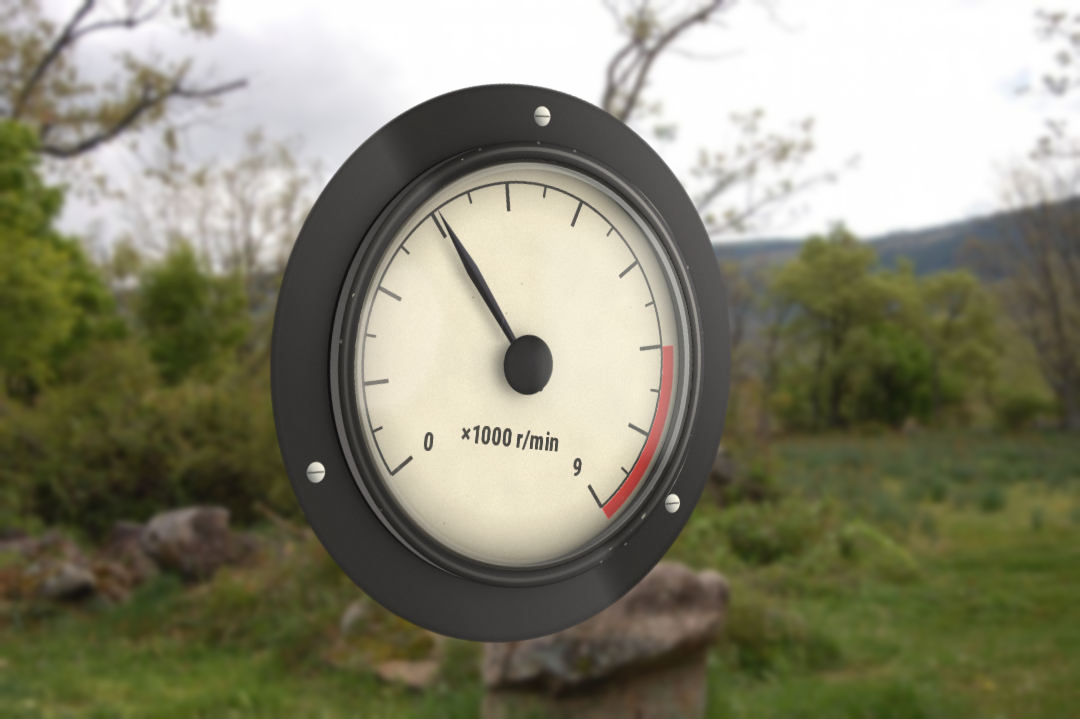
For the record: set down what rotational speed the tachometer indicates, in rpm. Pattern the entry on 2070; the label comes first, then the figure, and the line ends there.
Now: 3000
